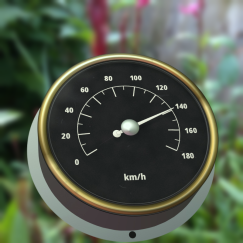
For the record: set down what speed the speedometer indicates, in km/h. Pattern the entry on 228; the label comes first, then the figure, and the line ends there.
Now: 140
